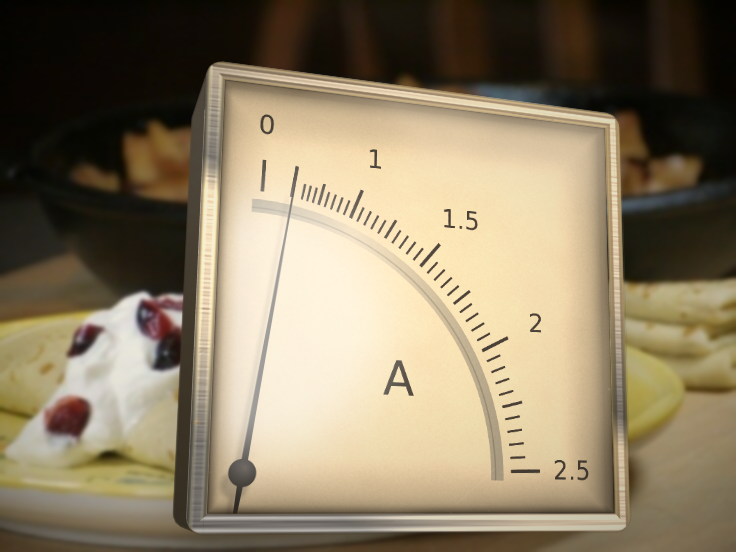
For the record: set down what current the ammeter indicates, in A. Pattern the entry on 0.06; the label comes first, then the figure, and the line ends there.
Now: 0.5
